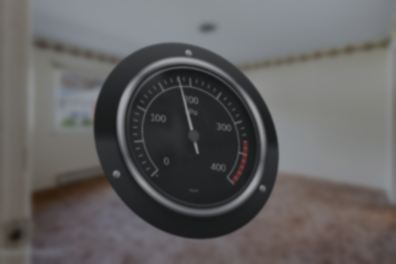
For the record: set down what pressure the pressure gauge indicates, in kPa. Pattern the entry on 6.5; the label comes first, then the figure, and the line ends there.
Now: 180
